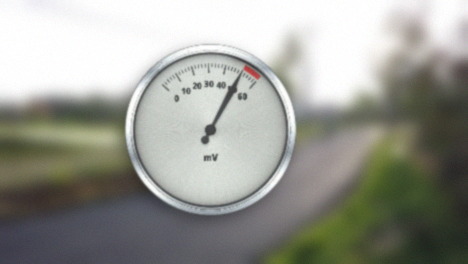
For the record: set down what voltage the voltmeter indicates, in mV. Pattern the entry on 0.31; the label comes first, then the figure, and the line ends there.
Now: 50
